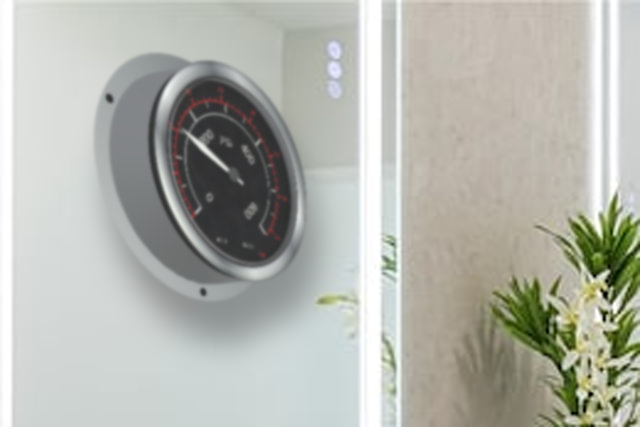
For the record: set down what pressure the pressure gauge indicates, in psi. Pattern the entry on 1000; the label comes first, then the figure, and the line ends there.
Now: 150
